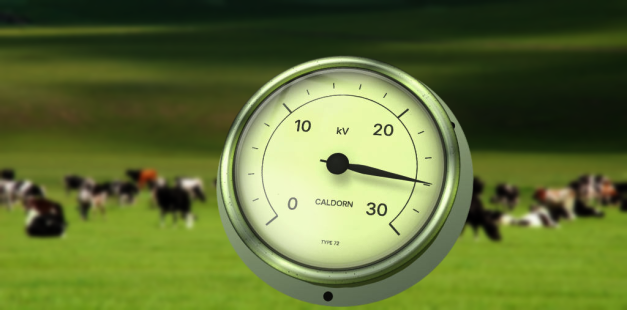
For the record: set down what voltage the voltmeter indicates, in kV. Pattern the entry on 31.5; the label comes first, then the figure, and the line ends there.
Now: 26
